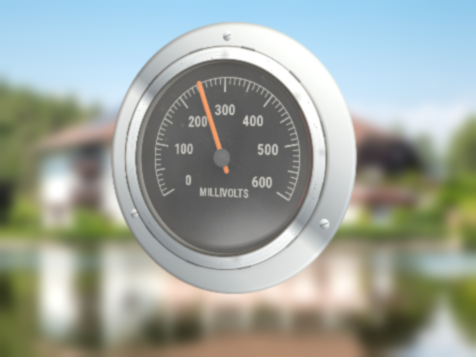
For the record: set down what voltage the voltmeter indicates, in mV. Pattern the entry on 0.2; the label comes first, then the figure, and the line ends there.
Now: 250
